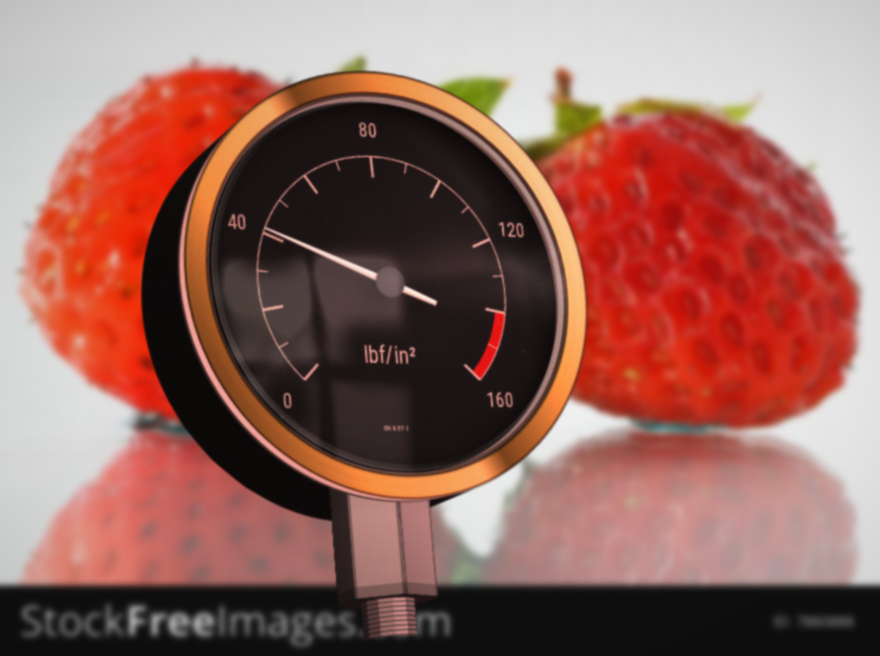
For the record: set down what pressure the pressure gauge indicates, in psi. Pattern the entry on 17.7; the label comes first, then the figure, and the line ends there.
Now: 40
